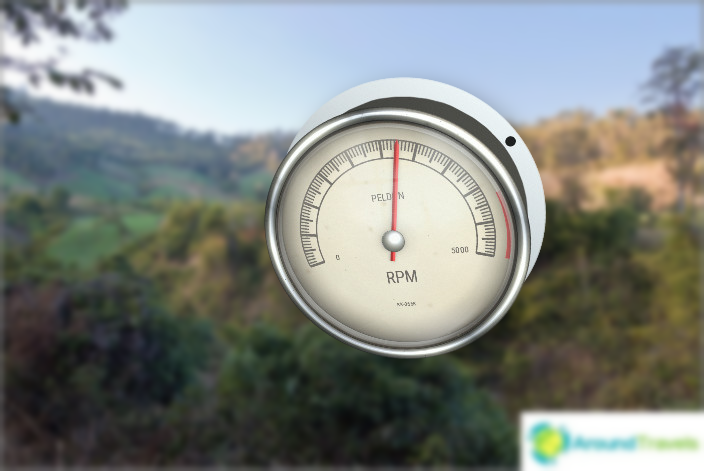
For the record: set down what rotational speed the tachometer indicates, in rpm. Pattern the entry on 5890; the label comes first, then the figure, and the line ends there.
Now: 2750
